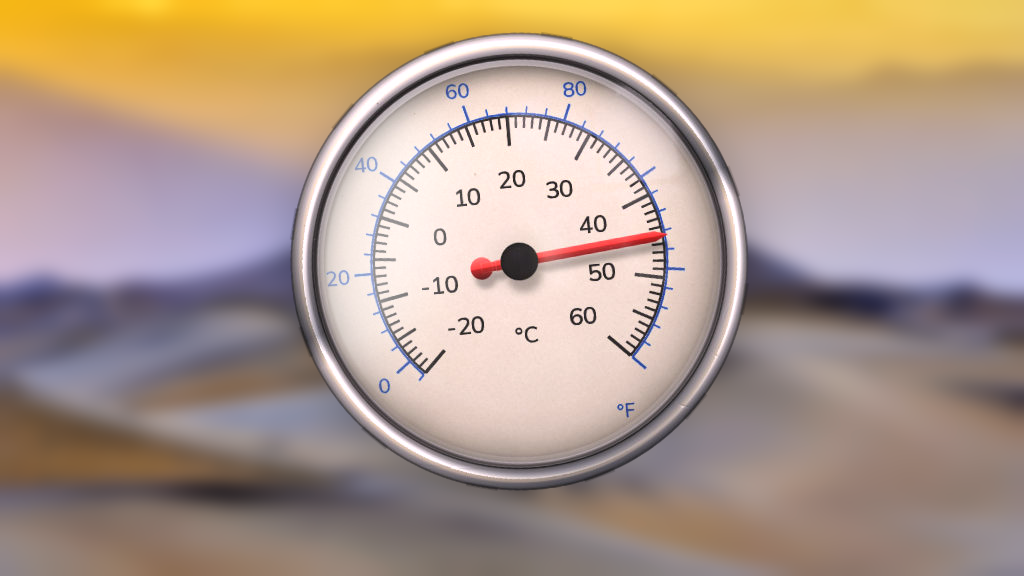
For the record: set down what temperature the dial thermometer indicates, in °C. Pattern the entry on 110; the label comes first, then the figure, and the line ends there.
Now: 45
